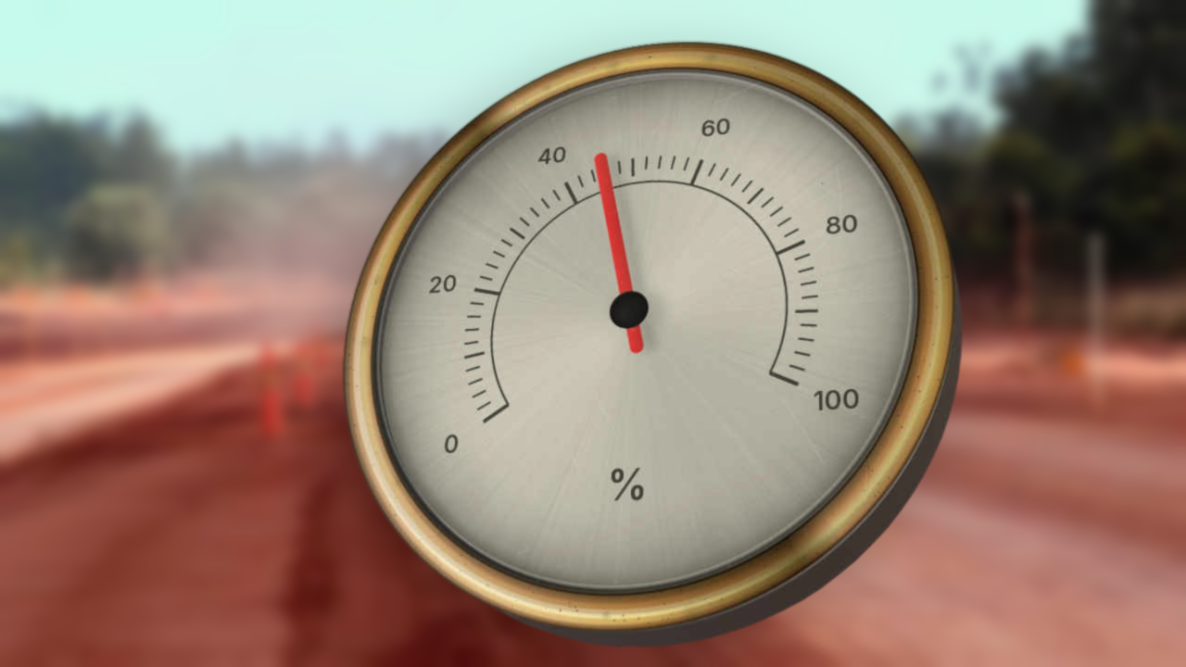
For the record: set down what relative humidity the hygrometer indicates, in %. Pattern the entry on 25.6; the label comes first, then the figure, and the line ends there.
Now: 46
